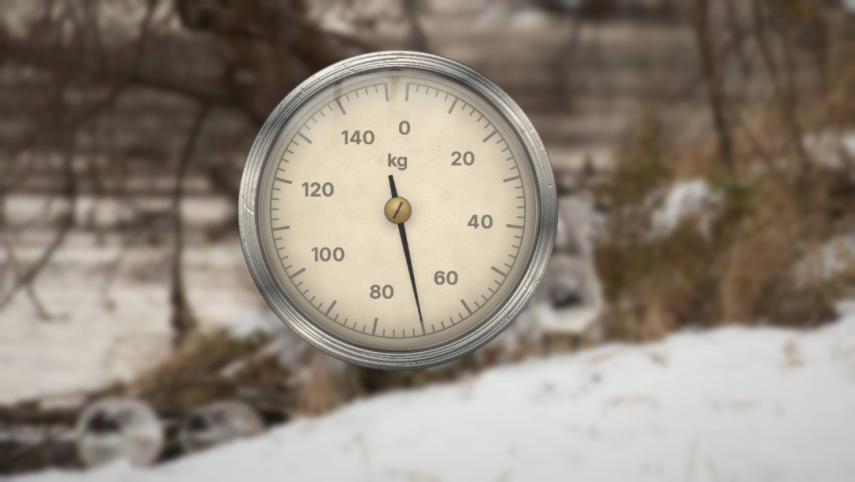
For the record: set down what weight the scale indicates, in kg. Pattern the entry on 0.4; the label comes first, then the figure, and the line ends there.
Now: 70
